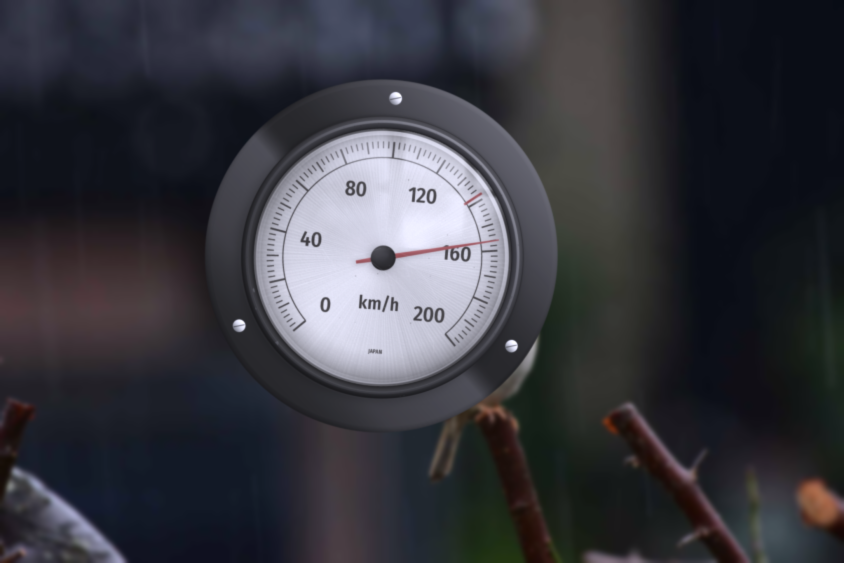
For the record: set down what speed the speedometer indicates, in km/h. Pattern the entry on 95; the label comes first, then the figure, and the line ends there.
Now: 156
